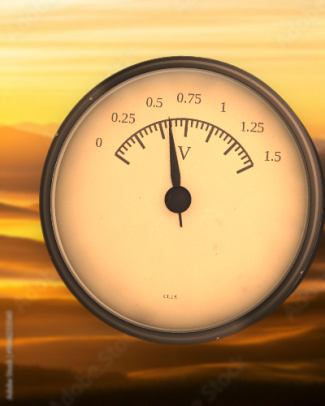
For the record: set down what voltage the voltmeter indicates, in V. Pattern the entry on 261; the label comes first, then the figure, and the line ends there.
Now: 0.6
